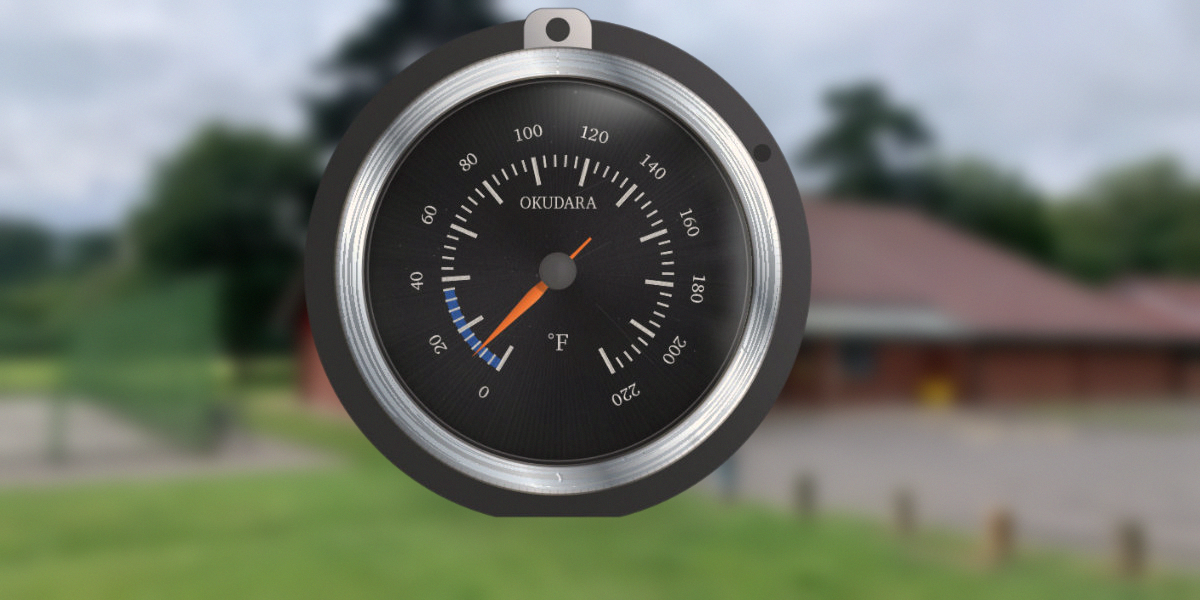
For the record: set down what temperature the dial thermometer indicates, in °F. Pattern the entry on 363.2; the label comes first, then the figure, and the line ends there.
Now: 10
